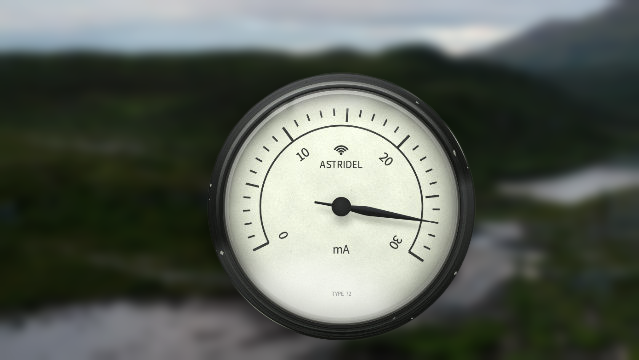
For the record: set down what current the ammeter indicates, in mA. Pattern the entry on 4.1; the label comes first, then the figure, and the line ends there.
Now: 27
